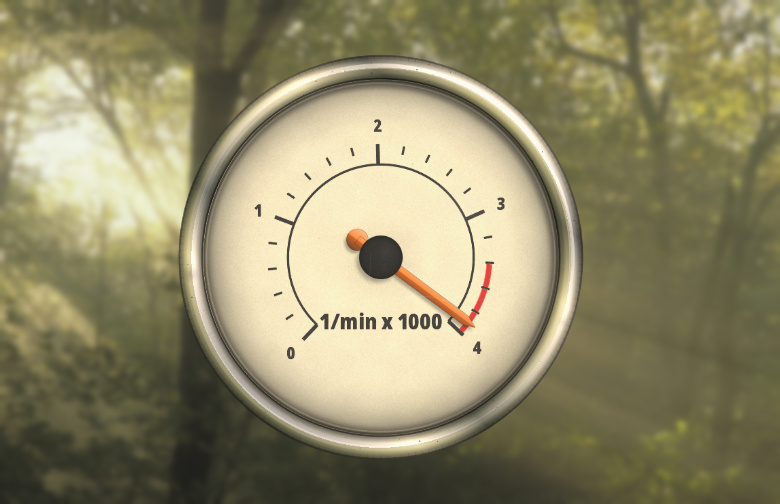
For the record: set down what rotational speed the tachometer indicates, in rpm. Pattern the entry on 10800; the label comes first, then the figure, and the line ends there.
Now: 3900
